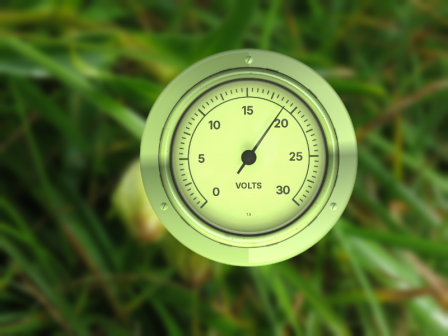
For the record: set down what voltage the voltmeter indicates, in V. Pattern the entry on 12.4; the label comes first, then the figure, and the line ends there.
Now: 19
